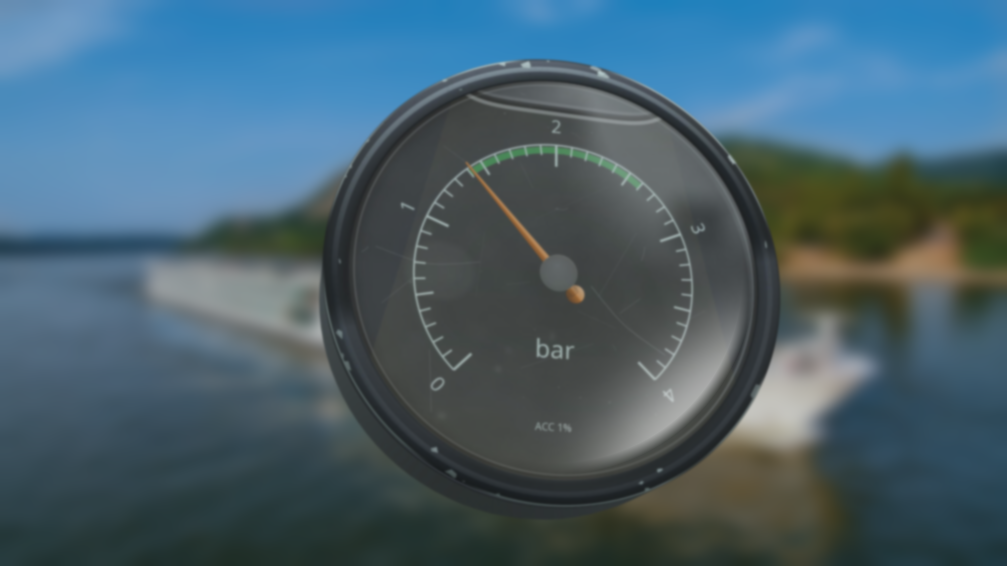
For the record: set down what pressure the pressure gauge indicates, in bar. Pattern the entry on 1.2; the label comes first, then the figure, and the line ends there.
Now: 1.4
